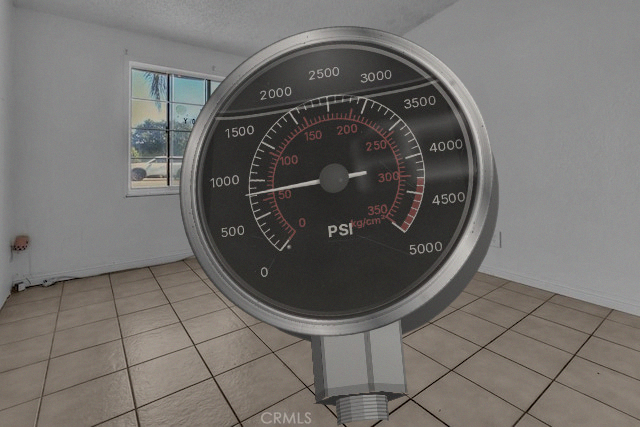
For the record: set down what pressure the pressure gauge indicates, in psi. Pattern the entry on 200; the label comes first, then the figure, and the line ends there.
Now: 800
